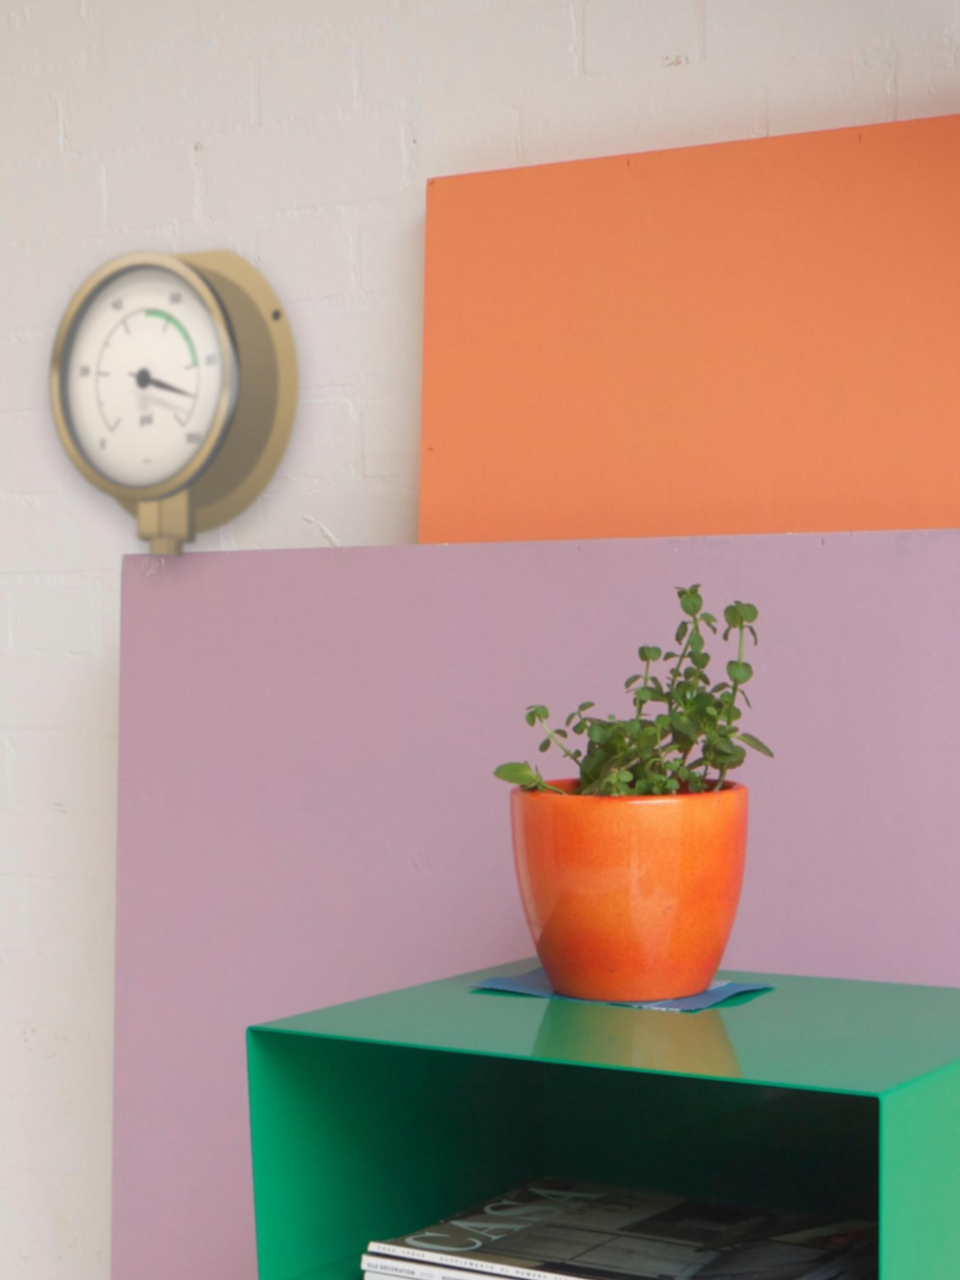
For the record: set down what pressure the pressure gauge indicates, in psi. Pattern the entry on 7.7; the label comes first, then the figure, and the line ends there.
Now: 90
